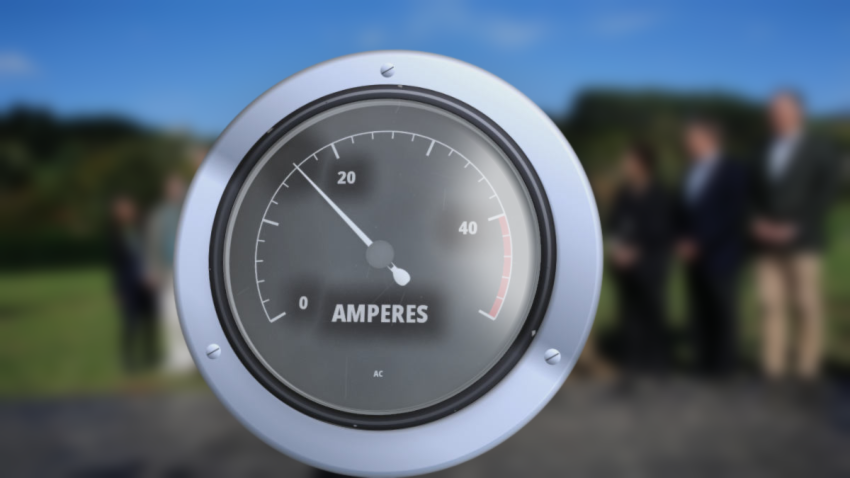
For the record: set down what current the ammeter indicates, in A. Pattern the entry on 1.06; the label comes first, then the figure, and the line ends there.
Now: 16
